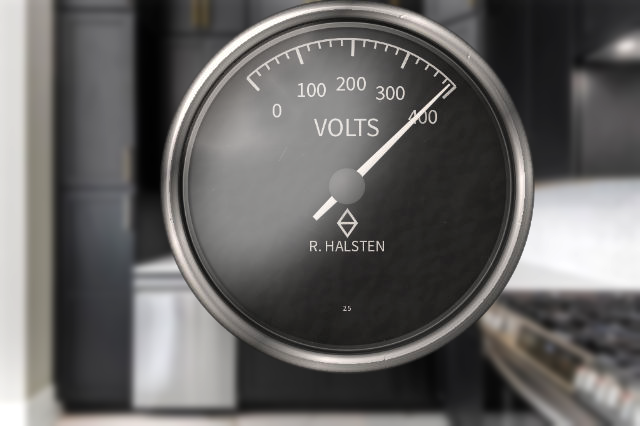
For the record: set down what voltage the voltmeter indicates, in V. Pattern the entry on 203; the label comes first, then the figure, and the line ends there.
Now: 390
